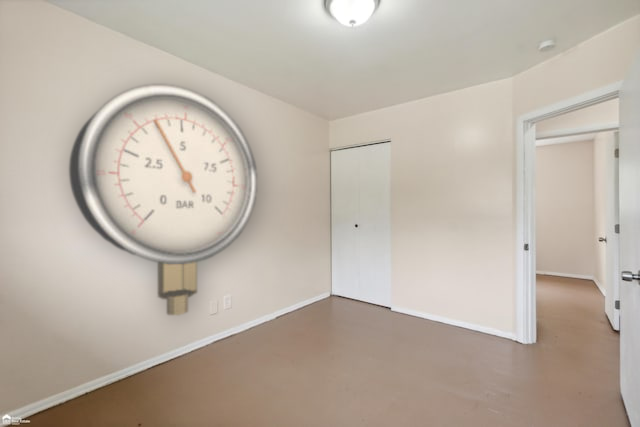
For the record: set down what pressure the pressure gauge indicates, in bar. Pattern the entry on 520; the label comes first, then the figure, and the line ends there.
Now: 4
